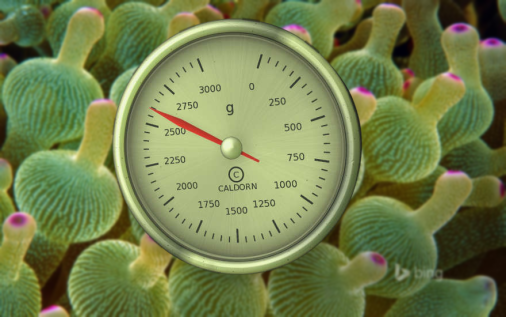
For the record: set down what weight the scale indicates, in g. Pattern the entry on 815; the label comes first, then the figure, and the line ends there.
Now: 2600
